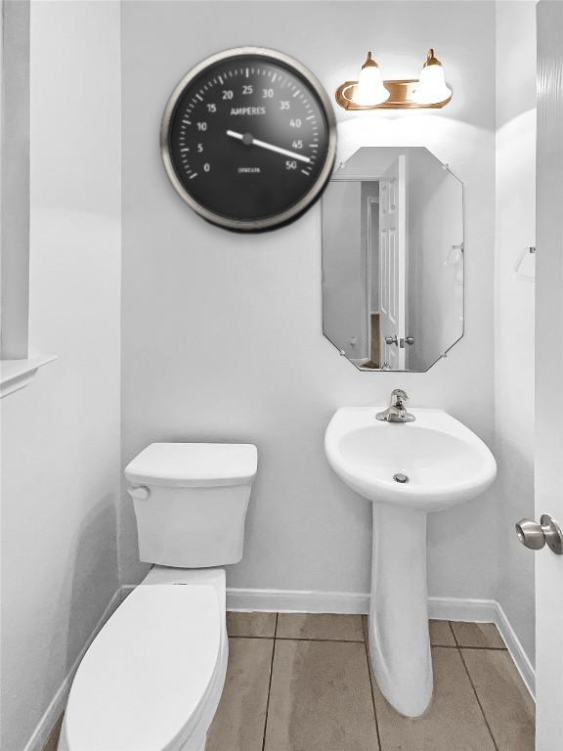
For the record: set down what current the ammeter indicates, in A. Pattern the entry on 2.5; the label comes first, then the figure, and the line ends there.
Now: 48
